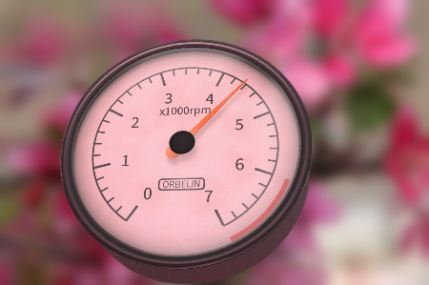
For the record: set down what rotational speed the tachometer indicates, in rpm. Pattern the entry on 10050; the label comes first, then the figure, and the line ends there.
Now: 4400
